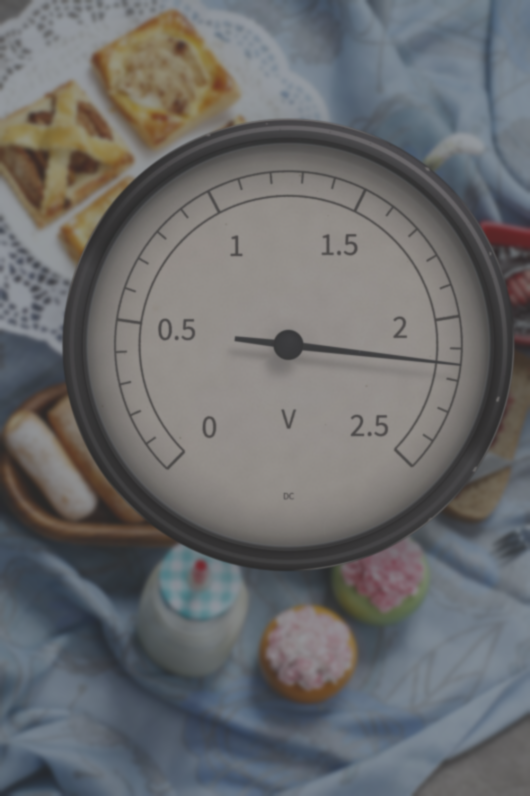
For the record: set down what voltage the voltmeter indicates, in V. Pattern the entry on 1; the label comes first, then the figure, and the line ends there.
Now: 2.15
